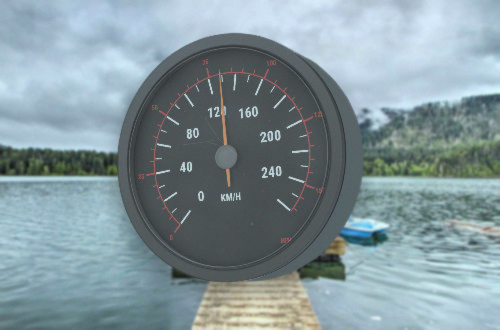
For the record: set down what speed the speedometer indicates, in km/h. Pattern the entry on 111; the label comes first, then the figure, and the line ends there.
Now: 130
